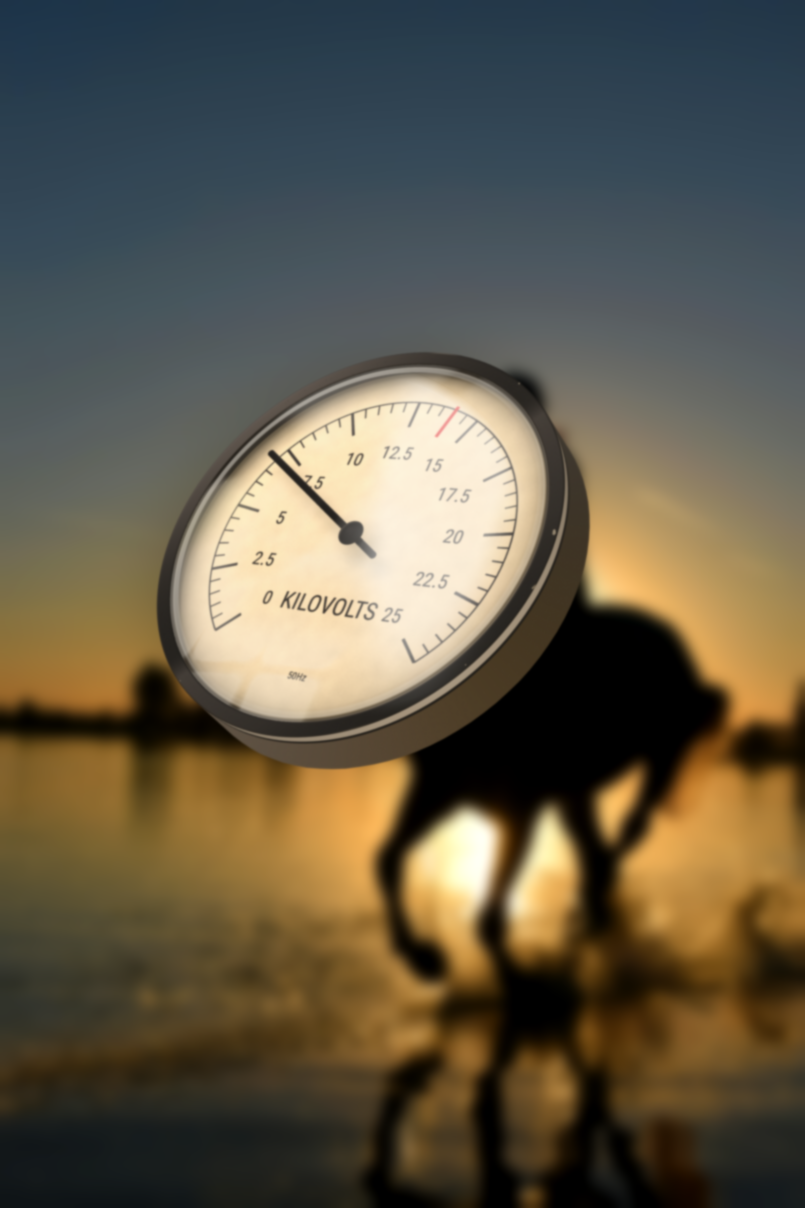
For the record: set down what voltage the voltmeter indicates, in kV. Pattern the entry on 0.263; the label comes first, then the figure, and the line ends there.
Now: 7
